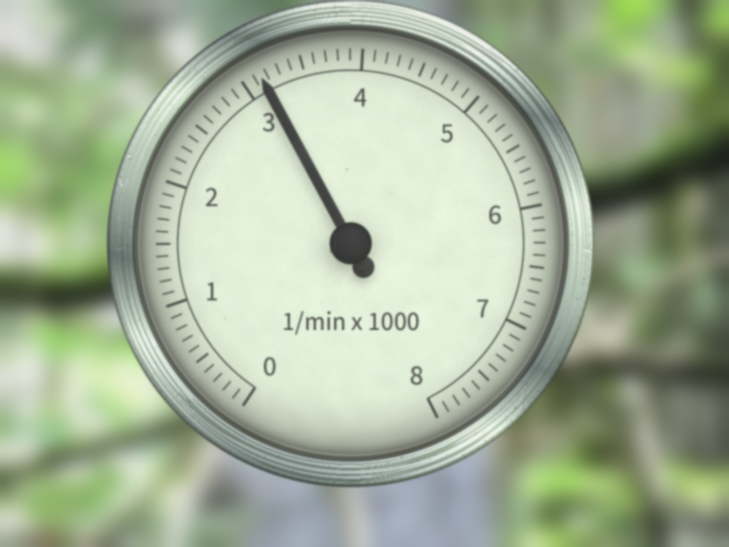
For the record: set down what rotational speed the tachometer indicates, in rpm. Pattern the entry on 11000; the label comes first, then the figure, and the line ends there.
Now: 3150
